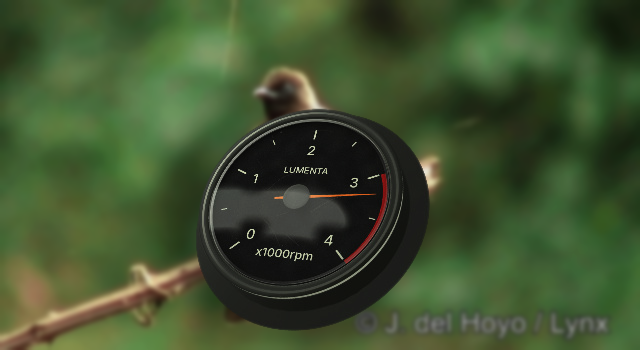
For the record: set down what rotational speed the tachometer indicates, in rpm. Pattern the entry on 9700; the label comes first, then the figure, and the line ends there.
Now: 3250
